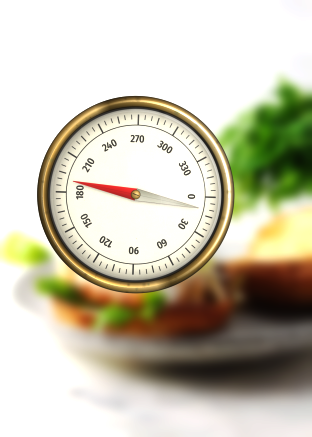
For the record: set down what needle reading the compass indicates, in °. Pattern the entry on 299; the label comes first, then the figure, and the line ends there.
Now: 190
